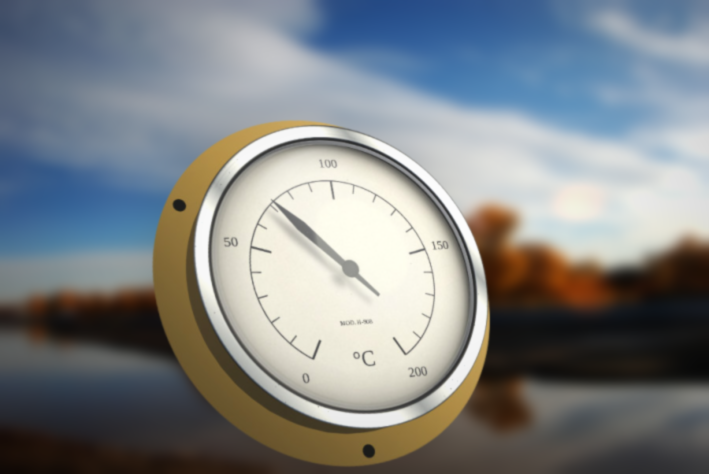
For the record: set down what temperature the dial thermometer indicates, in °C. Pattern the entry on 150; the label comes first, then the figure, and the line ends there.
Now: 70
